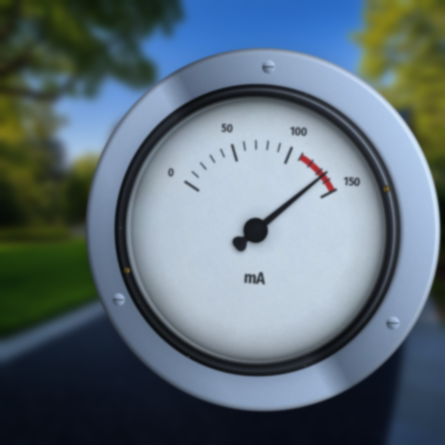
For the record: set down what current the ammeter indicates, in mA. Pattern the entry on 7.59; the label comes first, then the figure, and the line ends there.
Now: 135
